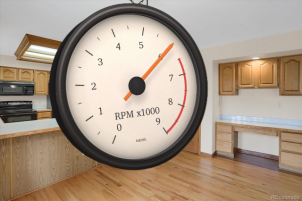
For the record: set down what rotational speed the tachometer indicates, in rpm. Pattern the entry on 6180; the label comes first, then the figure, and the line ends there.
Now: 6000
